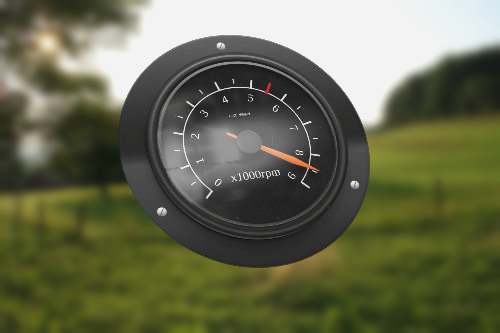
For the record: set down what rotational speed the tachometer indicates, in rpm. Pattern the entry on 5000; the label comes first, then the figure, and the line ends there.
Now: 8500
